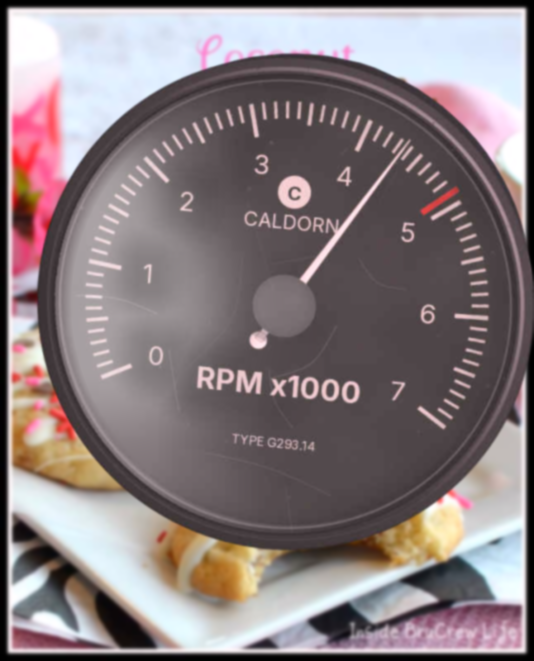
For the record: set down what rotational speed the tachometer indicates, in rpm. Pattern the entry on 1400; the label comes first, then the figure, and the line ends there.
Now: 4350
